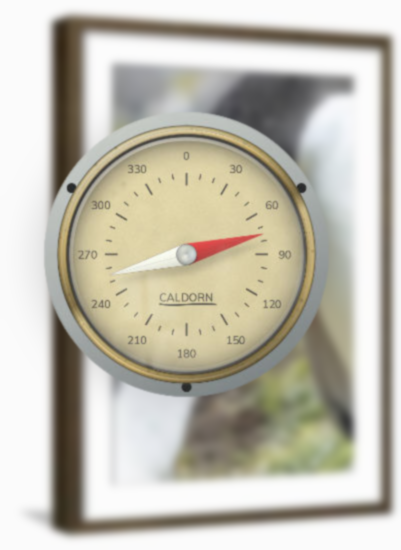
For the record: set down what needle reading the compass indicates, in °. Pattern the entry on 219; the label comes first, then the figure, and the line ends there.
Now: 75
